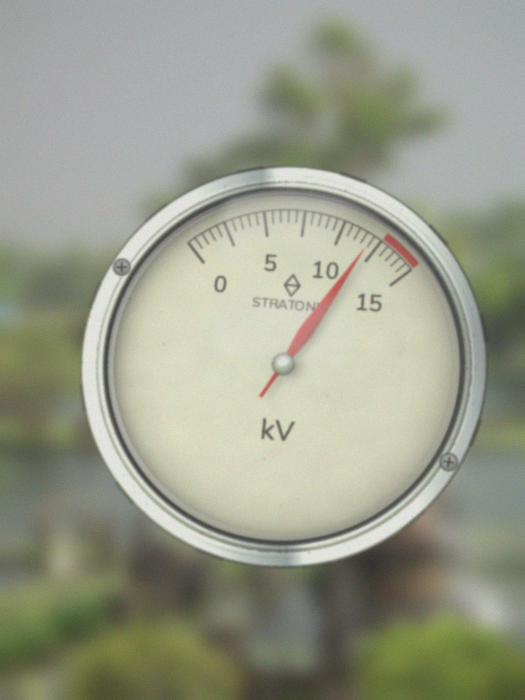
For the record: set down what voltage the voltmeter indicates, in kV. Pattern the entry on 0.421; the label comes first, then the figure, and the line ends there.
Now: 12
